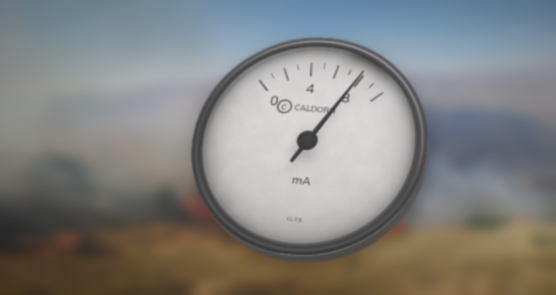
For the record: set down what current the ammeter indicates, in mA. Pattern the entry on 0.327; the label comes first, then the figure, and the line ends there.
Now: 8
